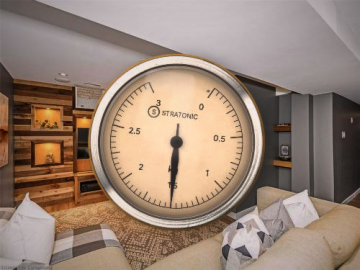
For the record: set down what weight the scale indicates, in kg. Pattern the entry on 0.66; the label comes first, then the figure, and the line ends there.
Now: 1.5
